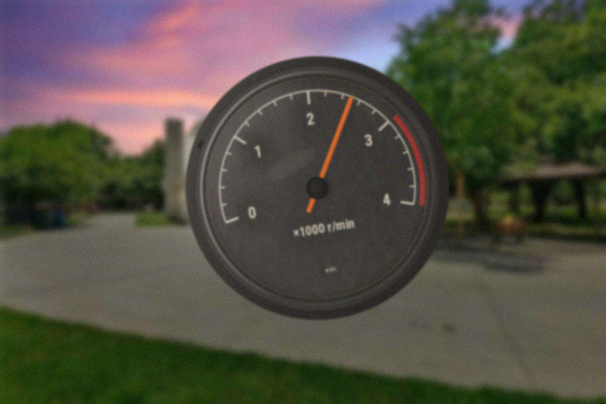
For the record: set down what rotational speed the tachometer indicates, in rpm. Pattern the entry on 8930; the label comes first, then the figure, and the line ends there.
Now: 2500
